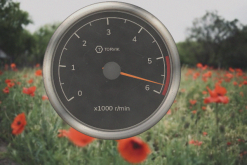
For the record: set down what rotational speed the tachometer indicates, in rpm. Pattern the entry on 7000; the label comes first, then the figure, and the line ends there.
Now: 5750
